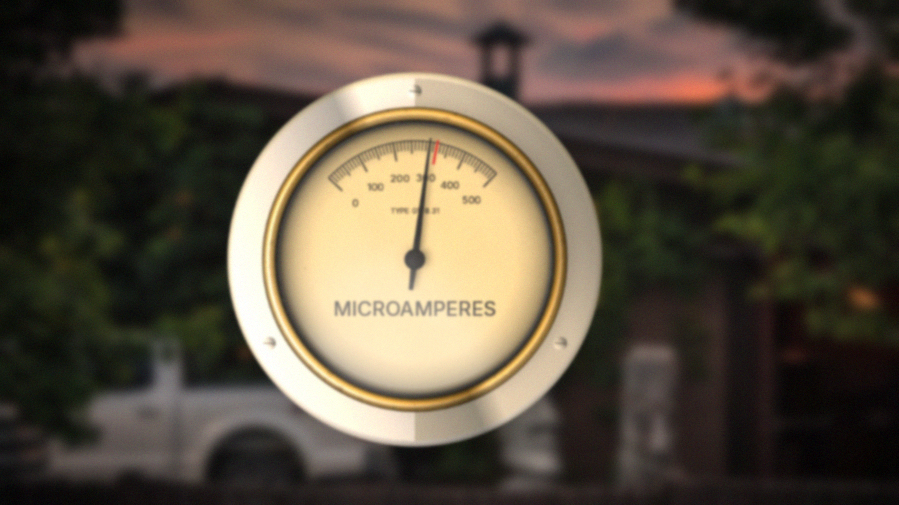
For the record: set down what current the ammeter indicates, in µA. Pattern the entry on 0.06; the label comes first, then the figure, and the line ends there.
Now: 300
